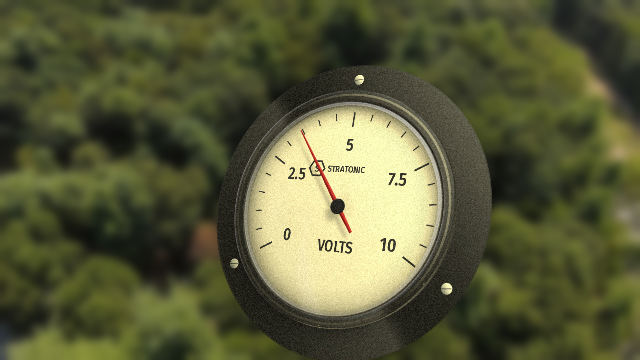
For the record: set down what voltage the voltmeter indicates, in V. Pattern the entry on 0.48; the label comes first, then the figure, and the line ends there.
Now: 3.5
